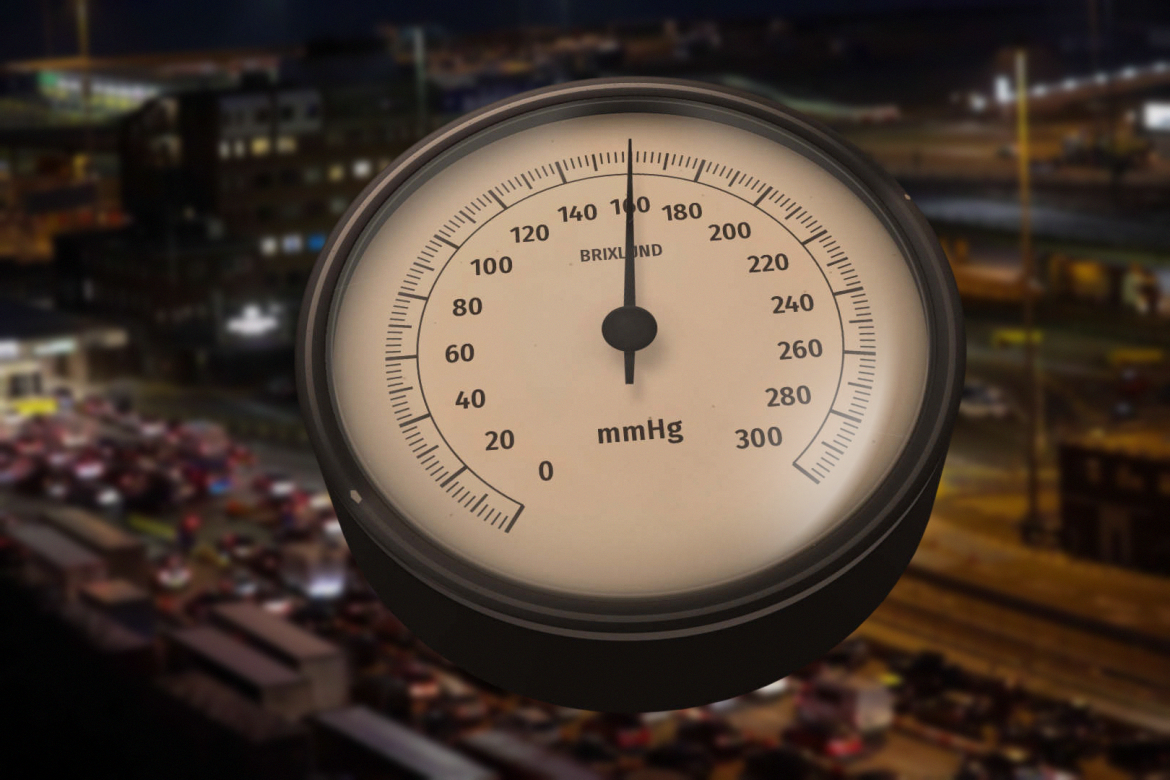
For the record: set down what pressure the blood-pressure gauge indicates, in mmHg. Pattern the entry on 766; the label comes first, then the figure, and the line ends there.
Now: 160
